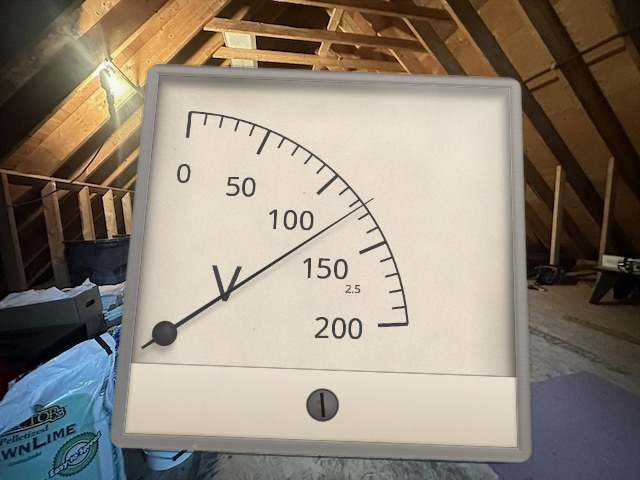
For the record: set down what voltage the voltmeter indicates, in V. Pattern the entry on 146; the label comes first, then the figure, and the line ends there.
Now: 125
